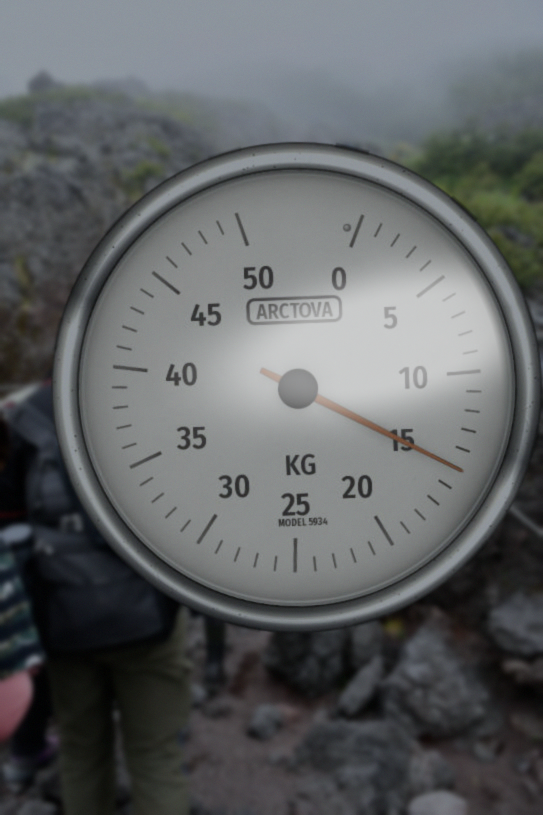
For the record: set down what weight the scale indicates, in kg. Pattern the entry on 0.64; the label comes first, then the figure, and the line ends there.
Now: 15
